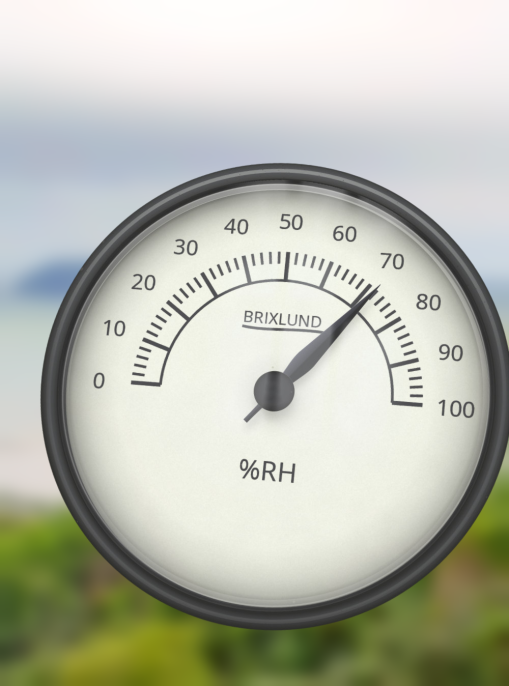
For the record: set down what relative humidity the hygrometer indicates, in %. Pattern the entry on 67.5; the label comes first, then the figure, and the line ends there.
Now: 72
